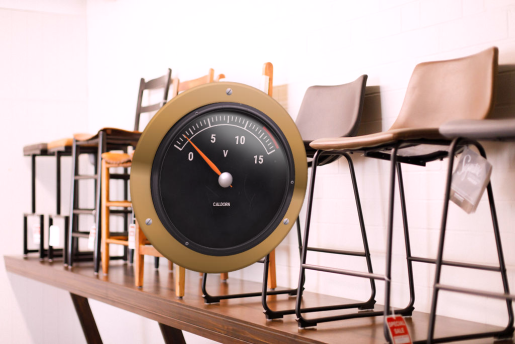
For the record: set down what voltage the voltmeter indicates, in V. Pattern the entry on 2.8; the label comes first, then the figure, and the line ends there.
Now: 1.5
